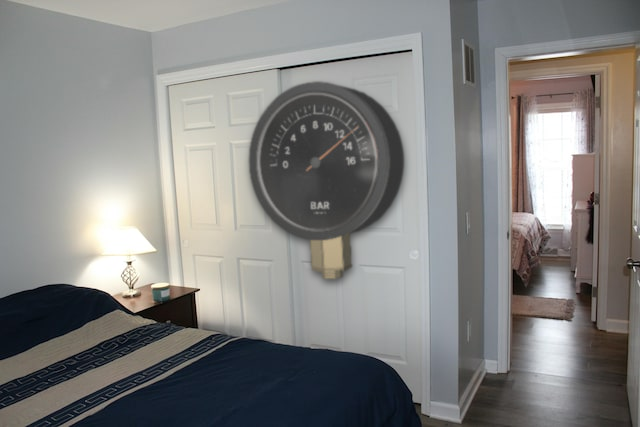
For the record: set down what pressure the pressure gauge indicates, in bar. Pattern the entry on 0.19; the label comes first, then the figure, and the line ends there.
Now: 13
